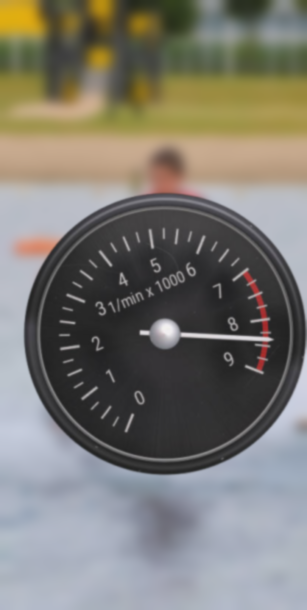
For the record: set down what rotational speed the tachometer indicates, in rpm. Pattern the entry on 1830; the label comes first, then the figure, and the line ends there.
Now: 8375
